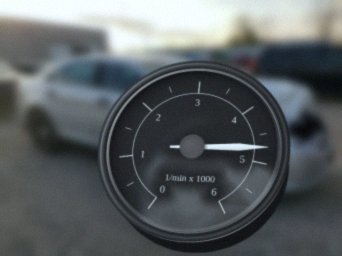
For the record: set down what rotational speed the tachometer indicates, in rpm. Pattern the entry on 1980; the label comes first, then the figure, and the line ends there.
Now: 4750
